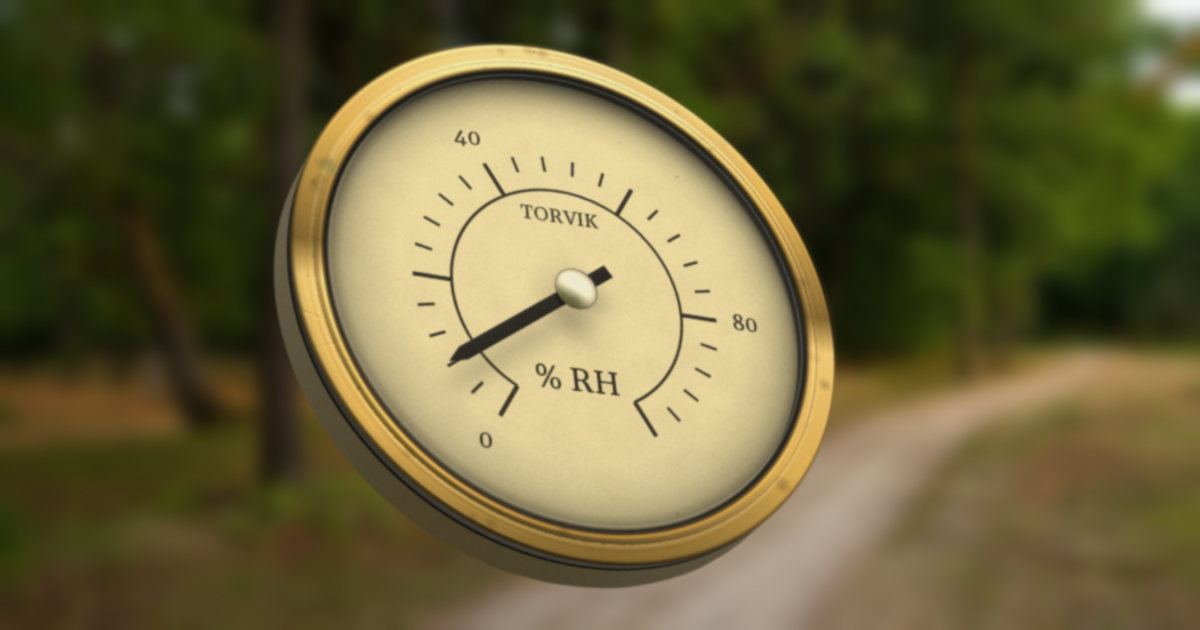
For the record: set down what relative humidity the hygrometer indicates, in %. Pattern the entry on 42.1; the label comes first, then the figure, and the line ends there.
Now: 8
